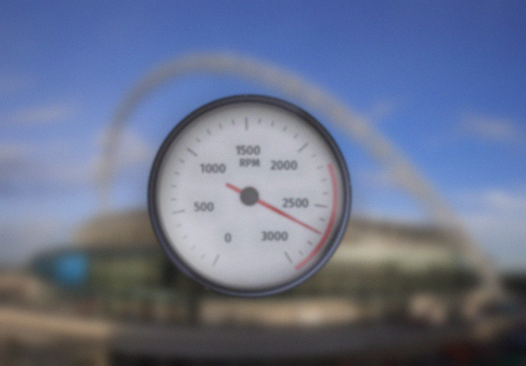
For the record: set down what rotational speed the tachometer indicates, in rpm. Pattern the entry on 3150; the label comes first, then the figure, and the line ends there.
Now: 2700
